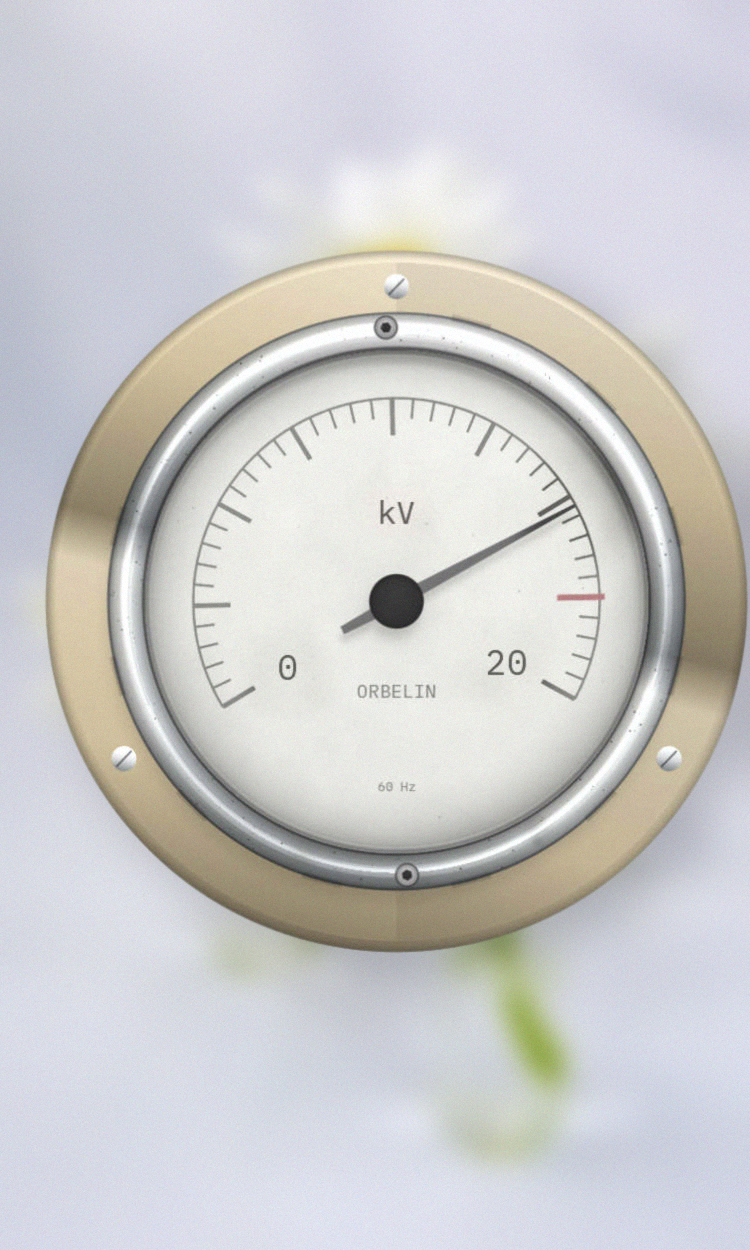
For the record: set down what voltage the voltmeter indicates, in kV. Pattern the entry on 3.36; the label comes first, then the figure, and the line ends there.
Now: 15.25
